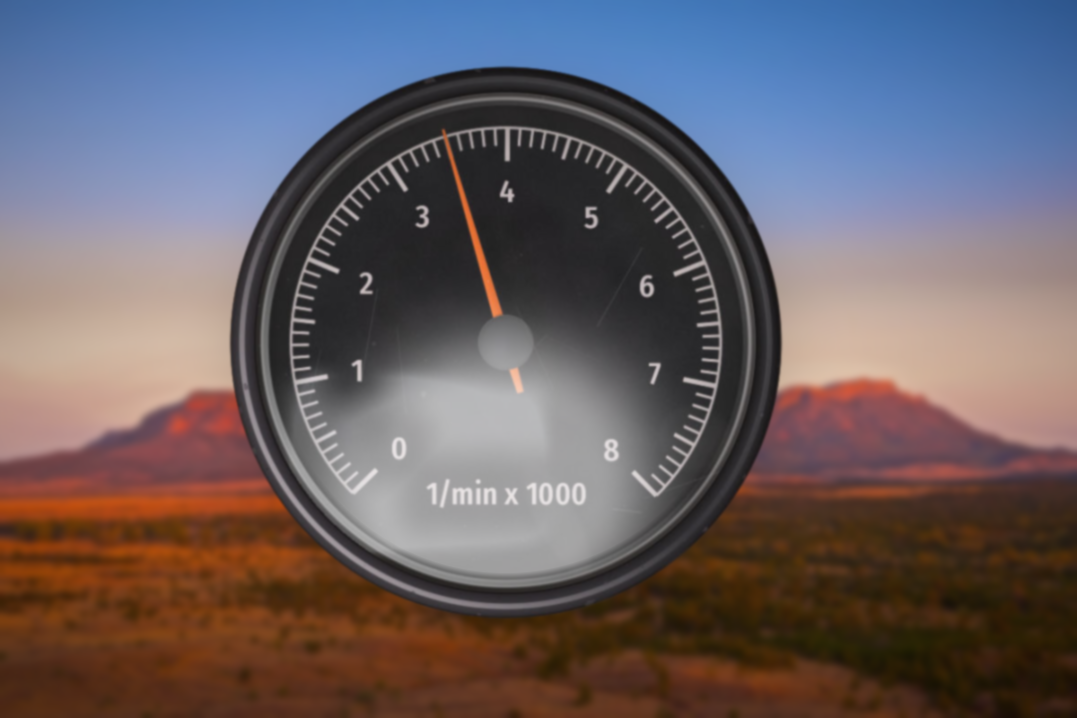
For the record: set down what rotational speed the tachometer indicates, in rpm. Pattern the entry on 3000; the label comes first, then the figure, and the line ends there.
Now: 3500
